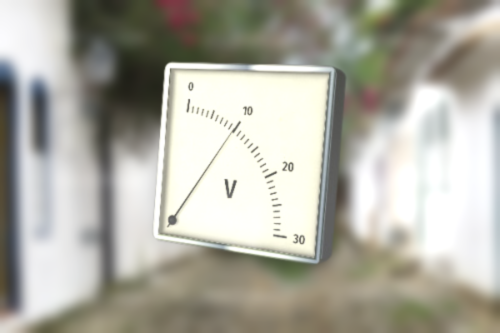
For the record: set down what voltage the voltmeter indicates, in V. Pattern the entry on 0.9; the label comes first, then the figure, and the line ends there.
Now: 10
